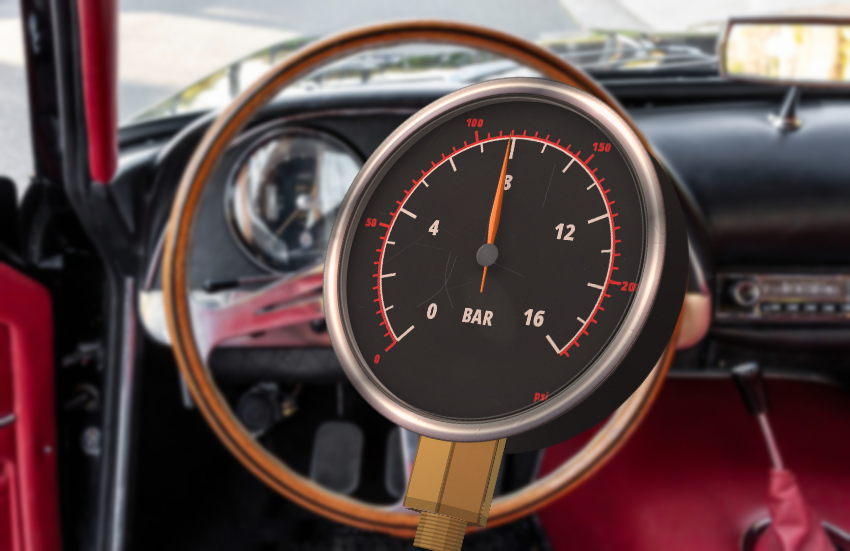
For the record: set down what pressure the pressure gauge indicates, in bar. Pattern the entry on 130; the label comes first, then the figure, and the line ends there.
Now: 8
